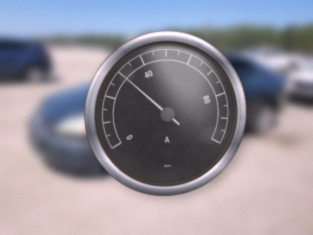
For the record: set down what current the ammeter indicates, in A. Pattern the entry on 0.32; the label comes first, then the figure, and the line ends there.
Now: 30
